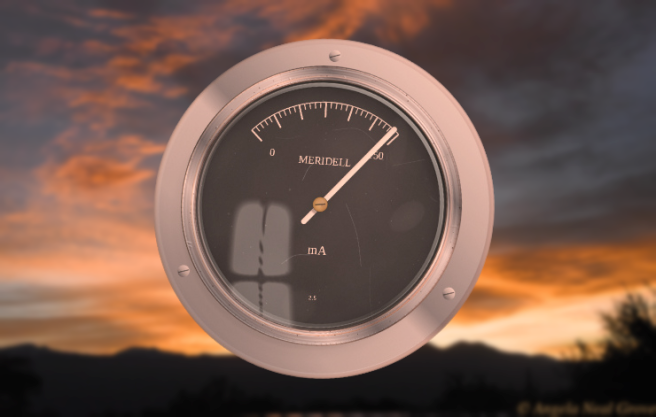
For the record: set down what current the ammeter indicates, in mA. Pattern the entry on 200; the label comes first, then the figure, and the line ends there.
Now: 145
